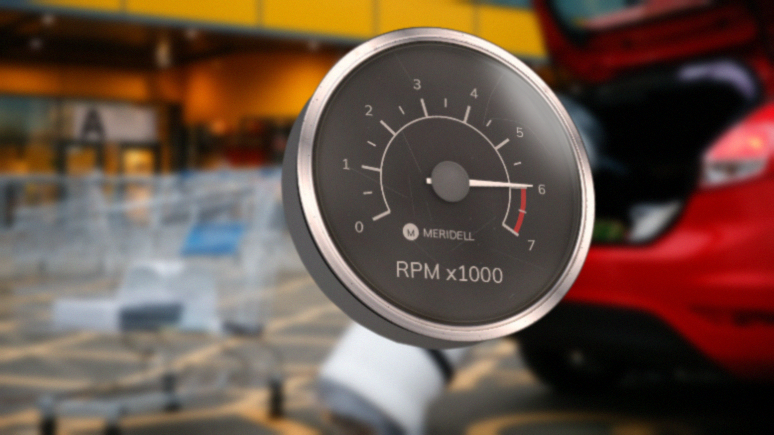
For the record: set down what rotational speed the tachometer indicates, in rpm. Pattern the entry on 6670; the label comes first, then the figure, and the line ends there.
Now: 6000
